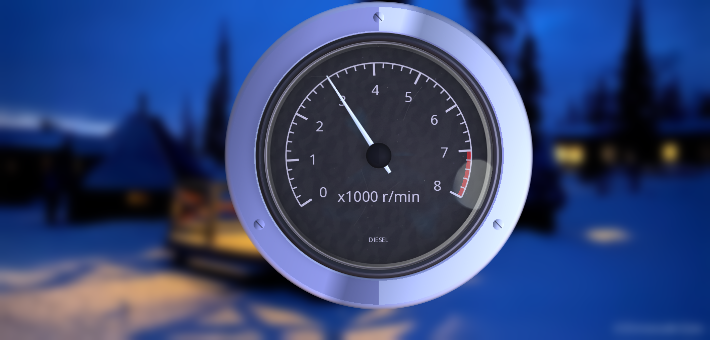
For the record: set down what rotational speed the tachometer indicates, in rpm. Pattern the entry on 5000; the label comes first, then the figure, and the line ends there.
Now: 3000
